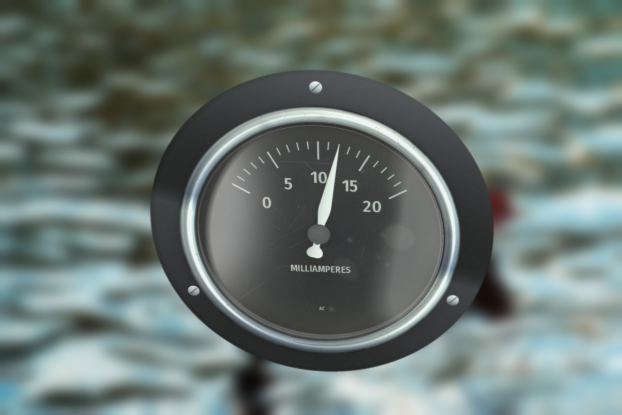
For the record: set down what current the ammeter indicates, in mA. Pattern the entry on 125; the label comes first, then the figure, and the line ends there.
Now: 12
